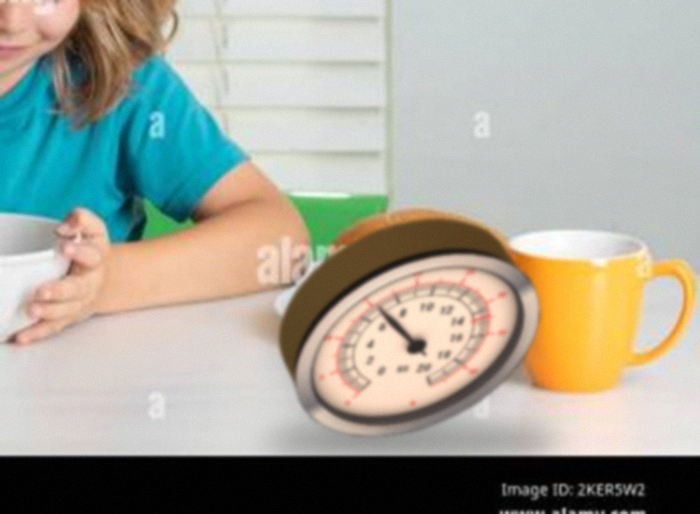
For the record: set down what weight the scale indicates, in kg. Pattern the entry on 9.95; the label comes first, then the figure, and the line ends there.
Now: 7
